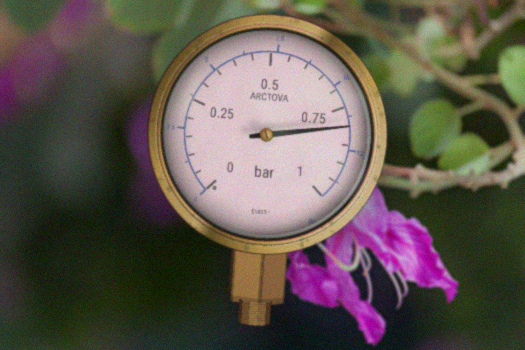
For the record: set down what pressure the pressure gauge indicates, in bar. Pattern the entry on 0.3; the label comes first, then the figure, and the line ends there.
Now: 0.8
